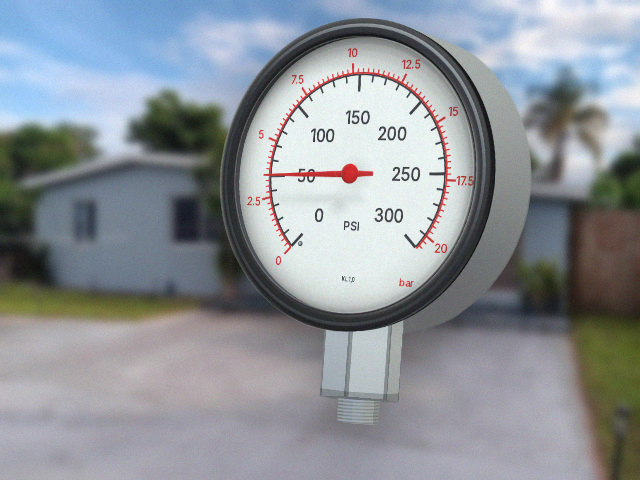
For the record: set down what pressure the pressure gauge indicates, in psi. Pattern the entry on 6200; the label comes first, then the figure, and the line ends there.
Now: 50
